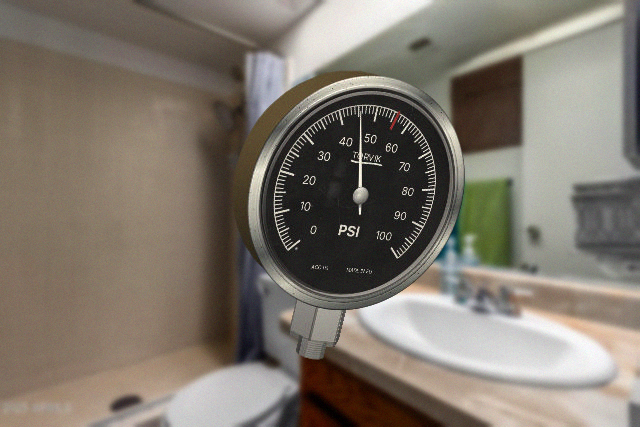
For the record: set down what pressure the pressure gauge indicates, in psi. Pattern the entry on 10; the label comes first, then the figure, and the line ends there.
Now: 45
